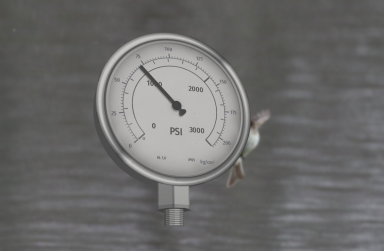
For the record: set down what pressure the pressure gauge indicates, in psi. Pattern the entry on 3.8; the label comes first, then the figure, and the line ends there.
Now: 1000
